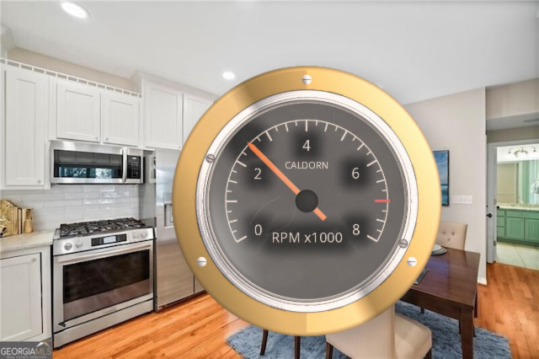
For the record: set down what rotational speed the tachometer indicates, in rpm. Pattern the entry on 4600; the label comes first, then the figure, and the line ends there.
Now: 2500
